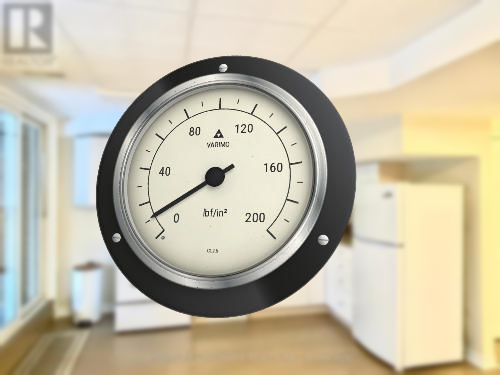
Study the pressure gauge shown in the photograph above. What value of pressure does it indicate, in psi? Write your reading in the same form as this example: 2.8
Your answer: 10
